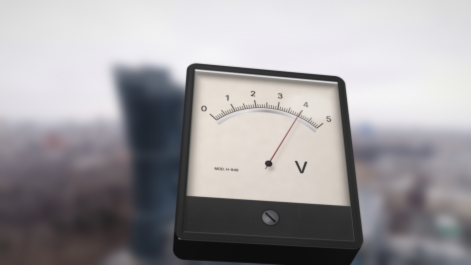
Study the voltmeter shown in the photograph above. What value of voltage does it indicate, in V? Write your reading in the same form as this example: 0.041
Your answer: 4
